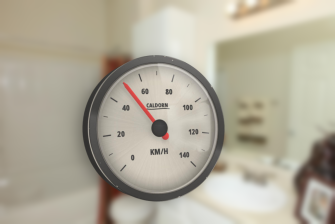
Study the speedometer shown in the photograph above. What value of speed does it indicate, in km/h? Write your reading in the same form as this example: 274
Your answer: 50
